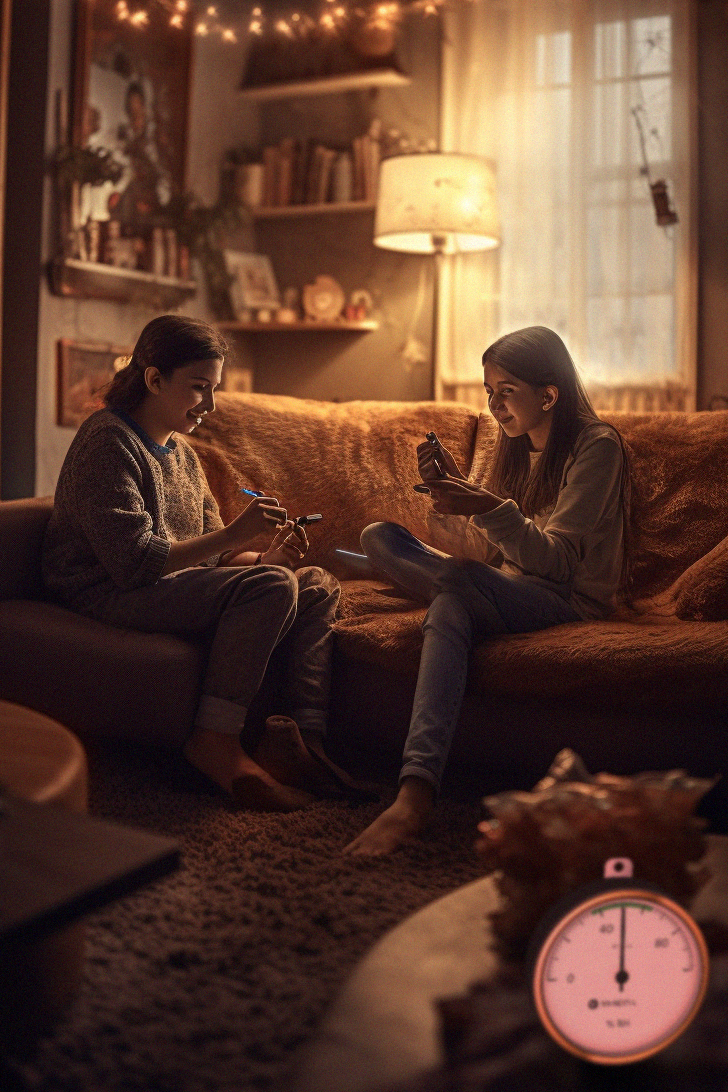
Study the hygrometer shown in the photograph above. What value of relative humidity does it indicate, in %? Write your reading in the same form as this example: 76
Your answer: 50
